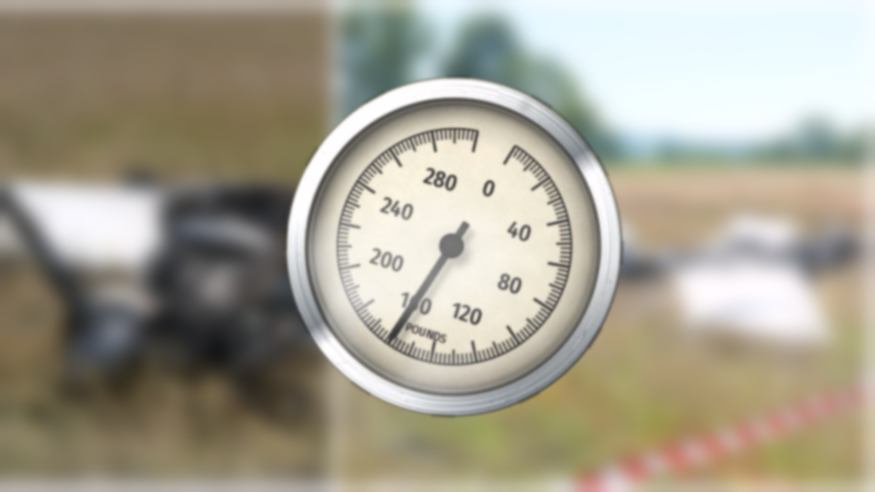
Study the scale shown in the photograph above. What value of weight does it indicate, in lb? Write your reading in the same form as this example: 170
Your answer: 160
